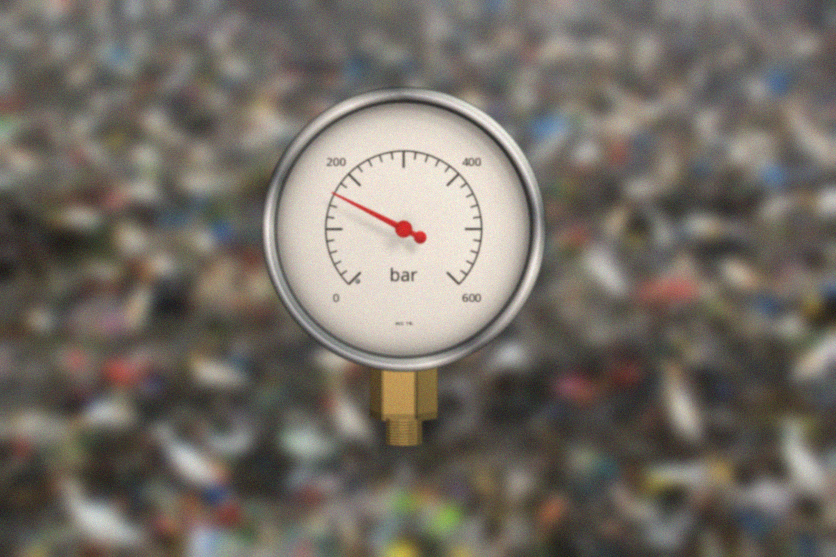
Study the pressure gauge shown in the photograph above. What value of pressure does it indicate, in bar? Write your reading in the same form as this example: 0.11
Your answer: 160
